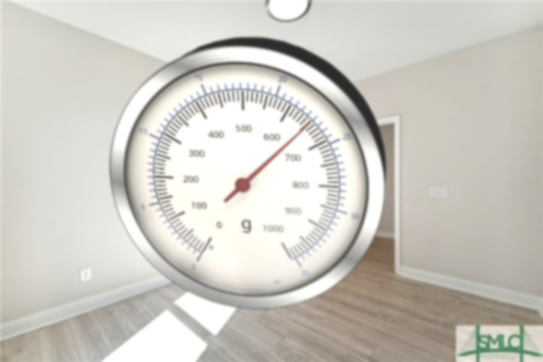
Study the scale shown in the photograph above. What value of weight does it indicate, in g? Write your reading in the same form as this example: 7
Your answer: 650
